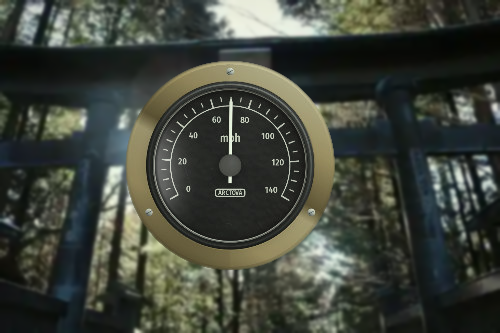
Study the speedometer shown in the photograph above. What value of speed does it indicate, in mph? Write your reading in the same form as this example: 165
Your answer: 70
